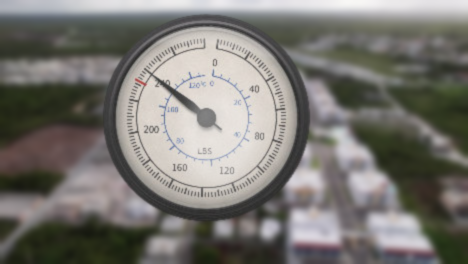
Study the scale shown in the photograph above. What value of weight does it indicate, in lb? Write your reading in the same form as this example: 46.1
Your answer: 240
